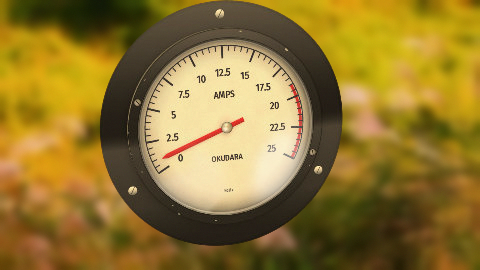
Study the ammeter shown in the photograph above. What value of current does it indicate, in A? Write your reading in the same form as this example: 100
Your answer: 1
